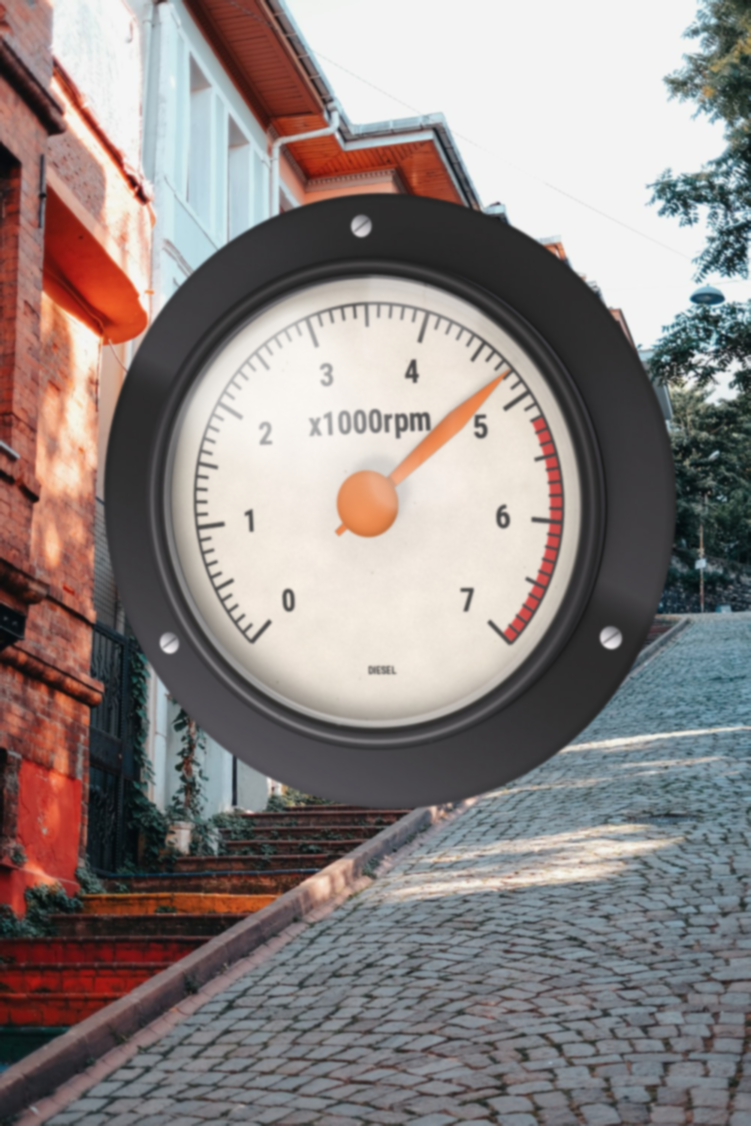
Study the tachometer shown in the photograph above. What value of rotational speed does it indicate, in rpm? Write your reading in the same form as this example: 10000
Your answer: 4800
